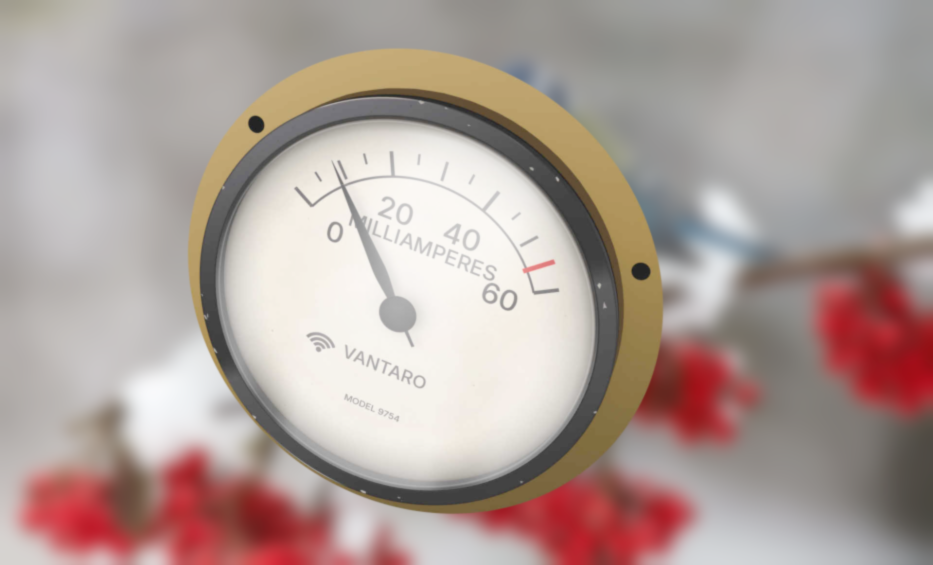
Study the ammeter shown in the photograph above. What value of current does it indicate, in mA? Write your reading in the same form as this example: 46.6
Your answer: 10
